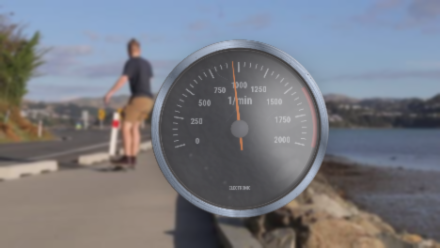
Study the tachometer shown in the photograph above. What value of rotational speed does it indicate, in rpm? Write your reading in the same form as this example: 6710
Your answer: 950
